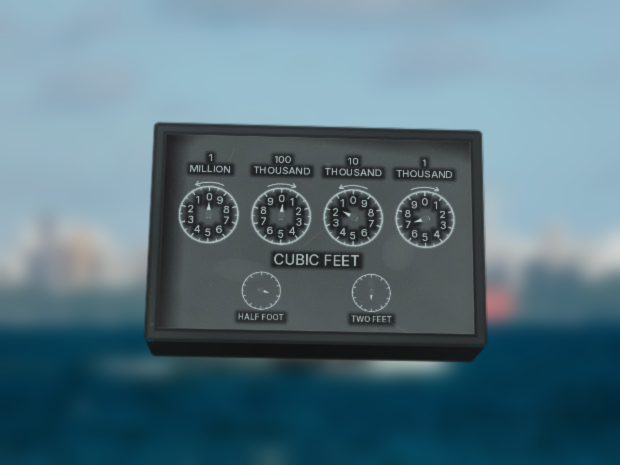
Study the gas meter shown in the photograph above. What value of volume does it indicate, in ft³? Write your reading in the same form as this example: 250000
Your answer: 1700
